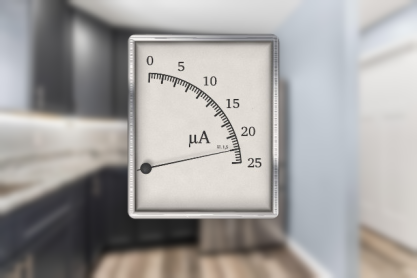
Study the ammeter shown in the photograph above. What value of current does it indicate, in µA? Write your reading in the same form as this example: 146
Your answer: 22.5
